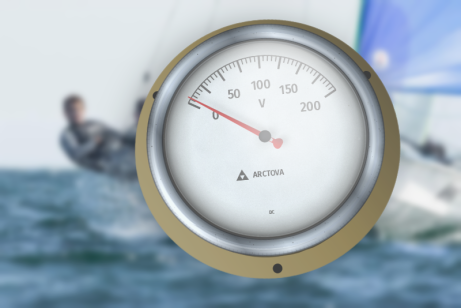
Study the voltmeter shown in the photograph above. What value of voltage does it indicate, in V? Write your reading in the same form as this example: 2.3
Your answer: 5
